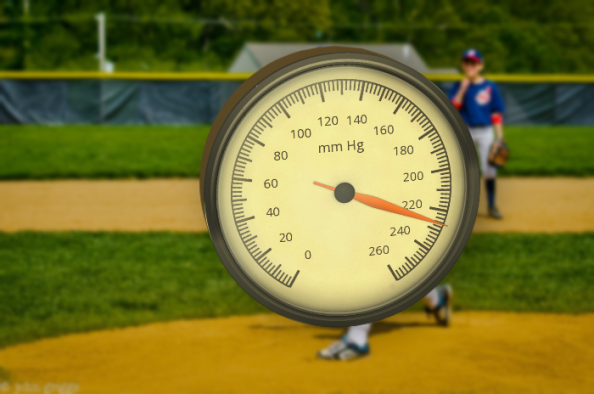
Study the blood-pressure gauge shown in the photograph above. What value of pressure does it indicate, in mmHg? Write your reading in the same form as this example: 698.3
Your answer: 226
